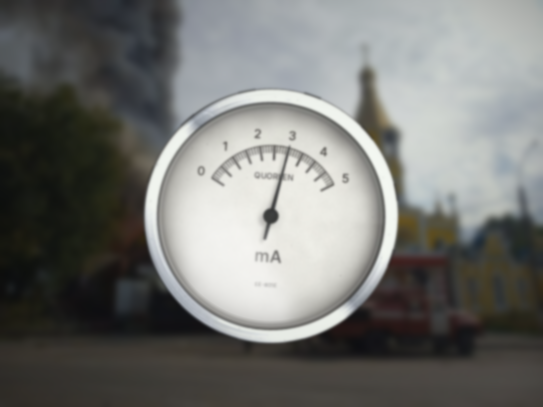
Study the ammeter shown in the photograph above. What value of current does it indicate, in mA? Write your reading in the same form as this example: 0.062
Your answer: 3
